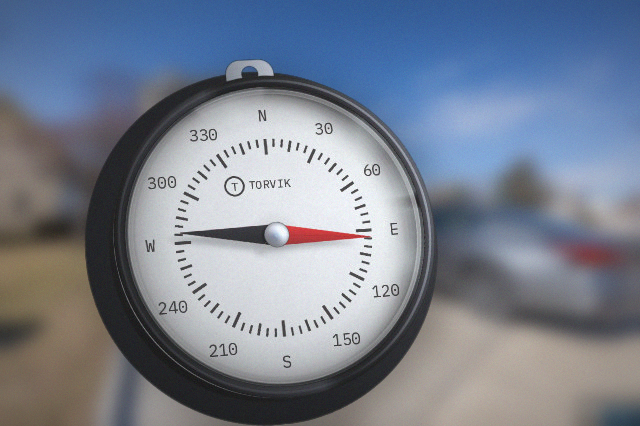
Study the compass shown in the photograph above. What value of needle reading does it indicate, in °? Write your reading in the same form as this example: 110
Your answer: 95
